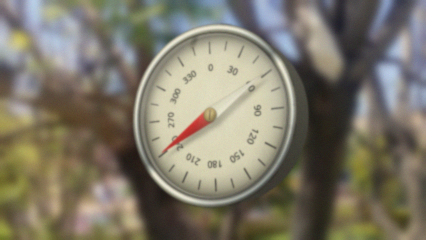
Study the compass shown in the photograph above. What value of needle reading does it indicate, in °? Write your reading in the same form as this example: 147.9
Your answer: 240
